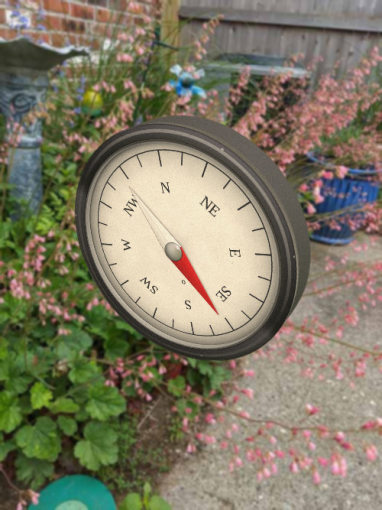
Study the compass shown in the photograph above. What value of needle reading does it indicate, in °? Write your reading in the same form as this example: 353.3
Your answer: 150
